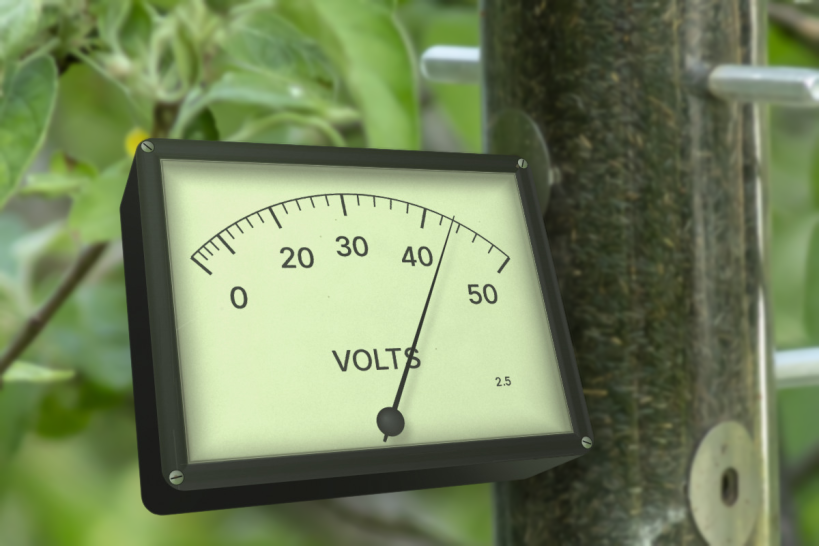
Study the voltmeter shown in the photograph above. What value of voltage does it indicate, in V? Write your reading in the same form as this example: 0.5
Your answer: 43
